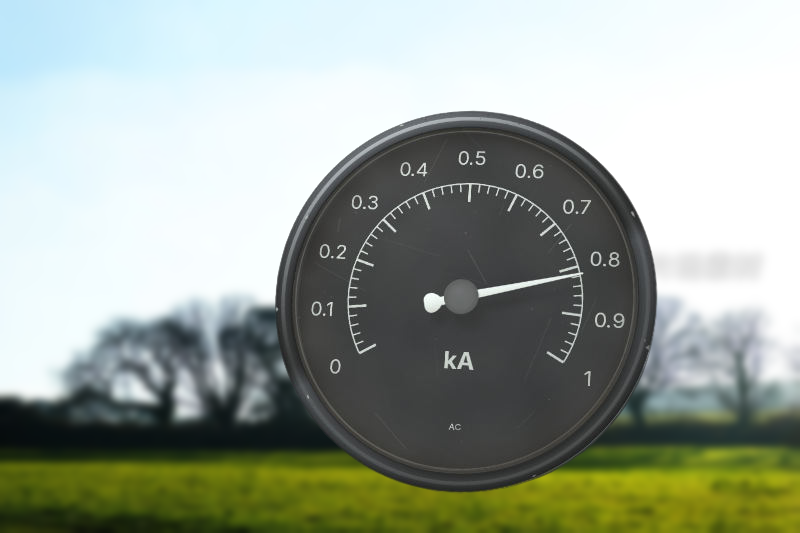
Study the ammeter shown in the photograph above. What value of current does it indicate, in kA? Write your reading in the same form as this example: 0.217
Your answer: 0.82
